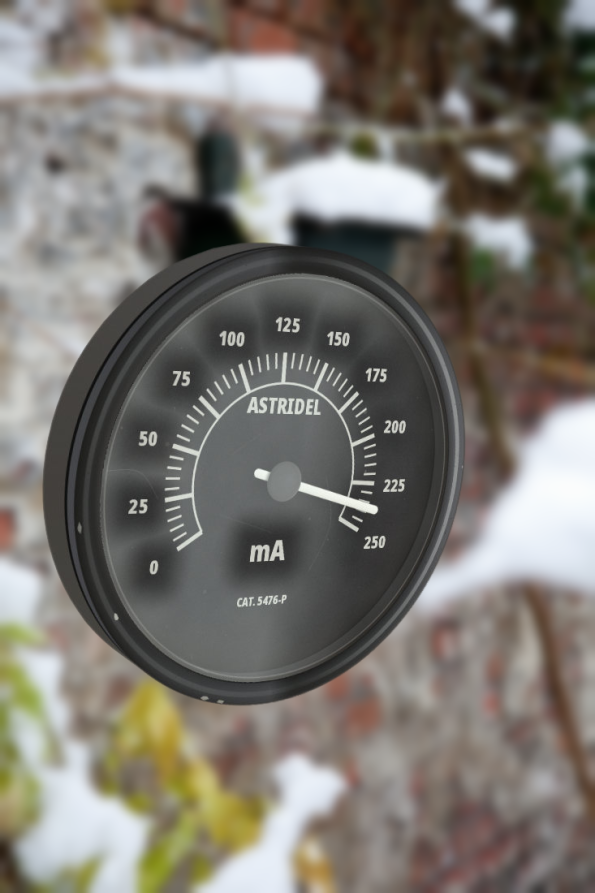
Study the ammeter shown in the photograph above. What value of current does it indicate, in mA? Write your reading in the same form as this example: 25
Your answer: 237.5
